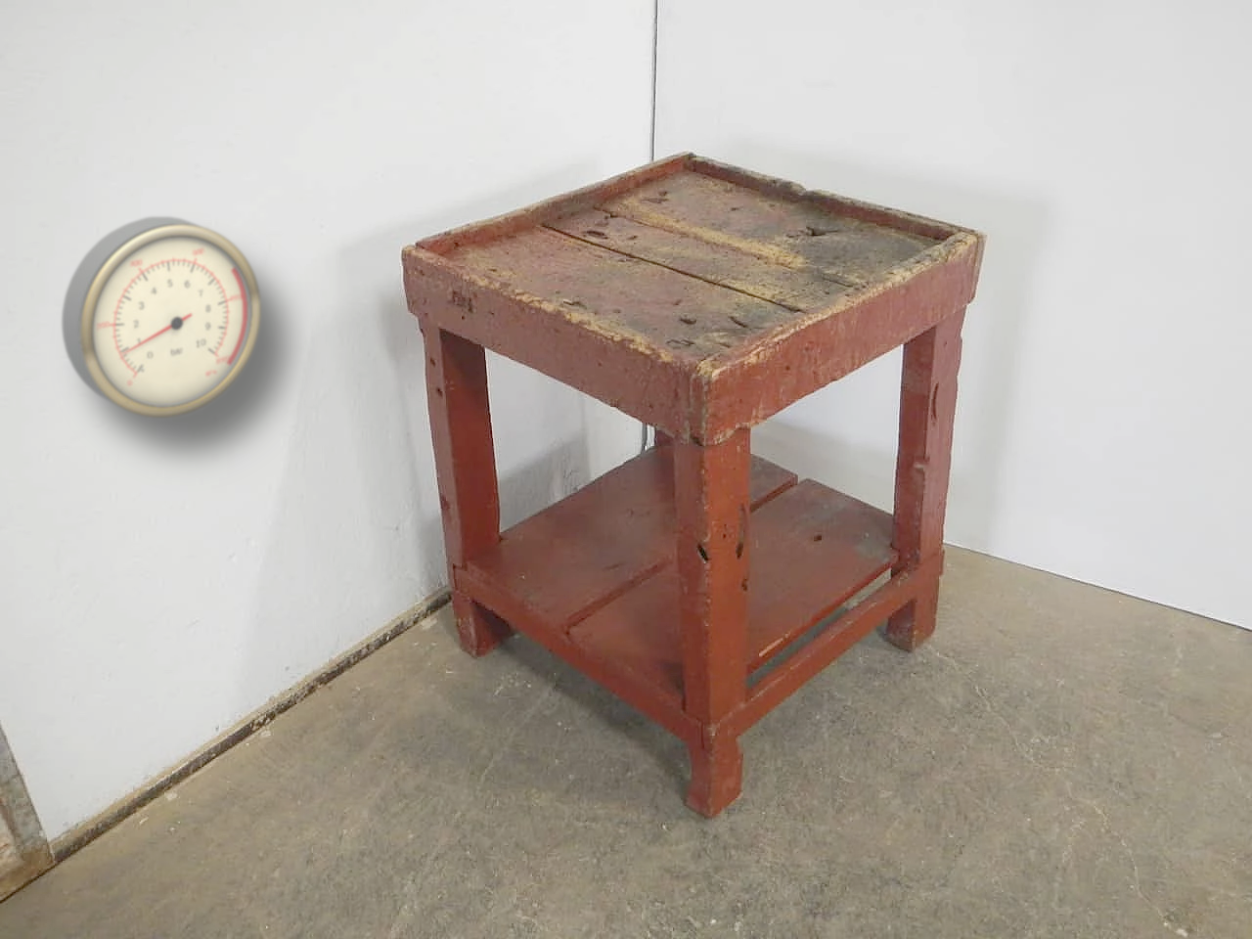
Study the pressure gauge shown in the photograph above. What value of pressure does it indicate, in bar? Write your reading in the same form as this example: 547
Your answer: 1
